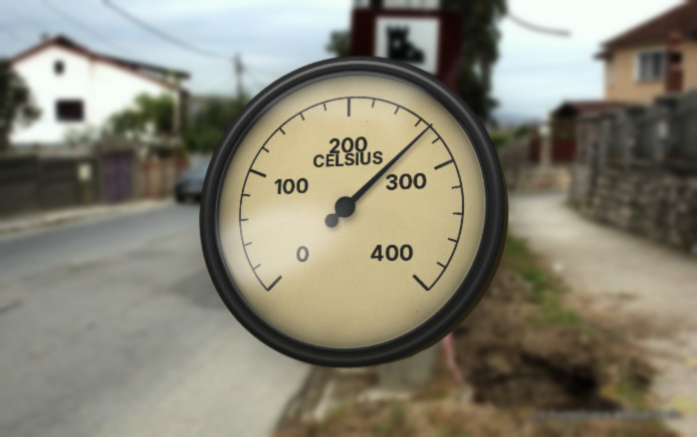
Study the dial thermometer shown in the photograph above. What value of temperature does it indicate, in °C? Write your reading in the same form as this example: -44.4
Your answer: 270
